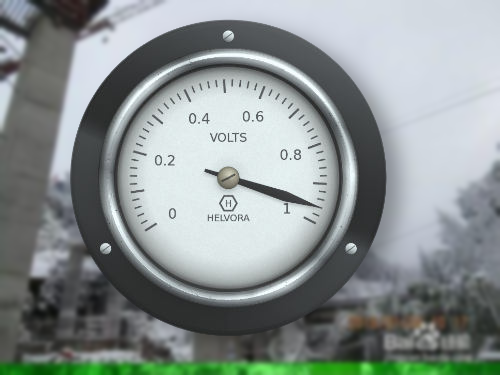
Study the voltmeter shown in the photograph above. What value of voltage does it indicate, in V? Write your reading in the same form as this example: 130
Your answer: 0.96
